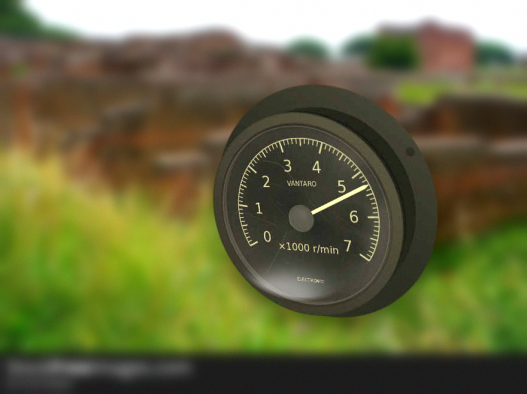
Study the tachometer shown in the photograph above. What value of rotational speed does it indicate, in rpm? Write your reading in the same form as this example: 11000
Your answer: 5300
